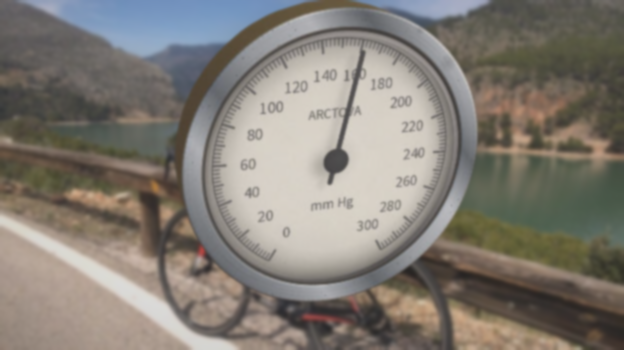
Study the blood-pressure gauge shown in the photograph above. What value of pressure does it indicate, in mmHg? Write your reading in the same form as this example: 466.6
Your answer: 160
